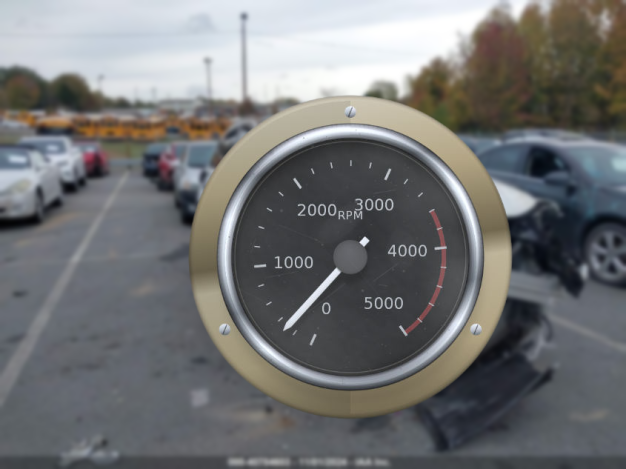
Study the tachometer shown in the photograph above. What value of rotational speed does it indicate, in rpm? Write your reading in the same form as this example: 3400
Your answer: 300
